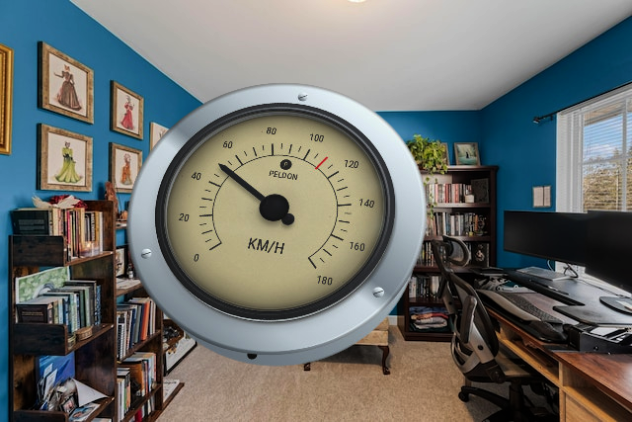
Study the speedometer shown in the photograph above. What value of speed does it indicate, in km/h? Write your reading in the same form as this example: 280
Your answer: 50
